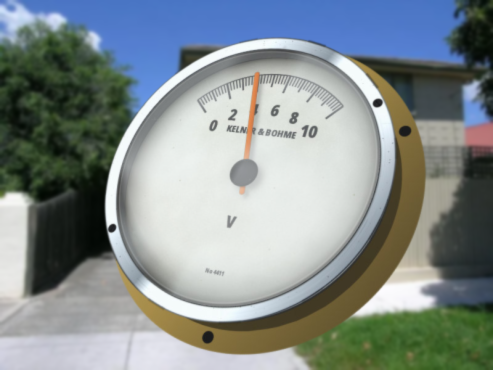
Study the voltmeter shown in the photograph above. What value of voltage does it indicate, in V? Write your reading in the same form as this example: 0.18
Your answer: 4
